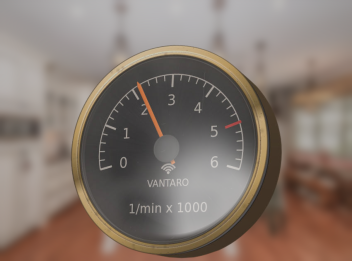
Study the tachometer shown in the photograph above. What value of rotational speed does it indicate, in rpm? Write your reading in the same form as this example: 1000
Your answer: 2200
